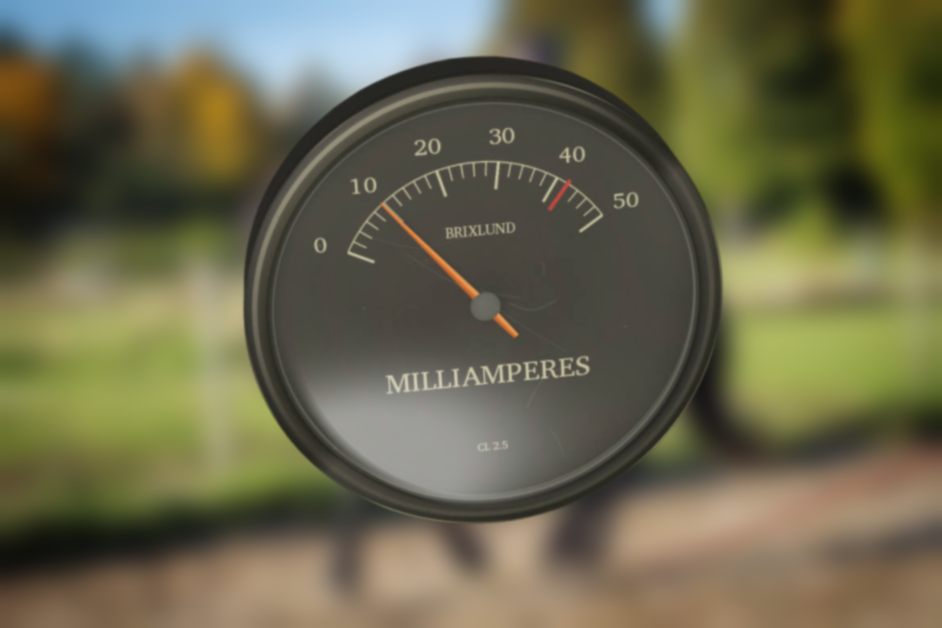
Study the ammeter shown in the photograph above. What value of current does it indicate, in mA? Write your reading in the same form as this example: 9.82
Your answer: 10
